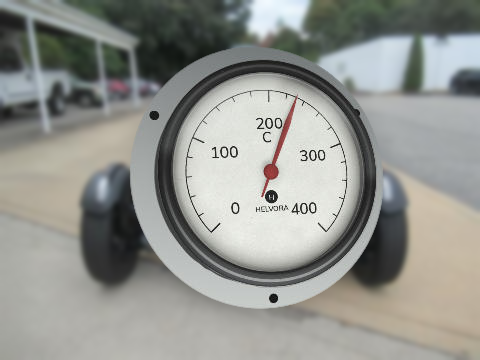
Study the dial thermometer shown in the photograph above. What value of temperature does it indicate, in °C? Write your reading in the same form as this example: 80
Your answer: 230
